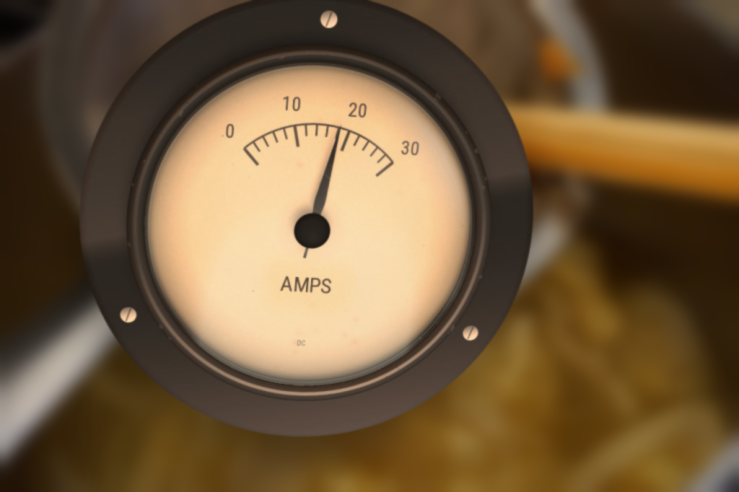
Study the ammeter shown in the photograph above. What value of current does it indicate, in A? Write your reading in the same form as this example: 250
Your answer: 18
